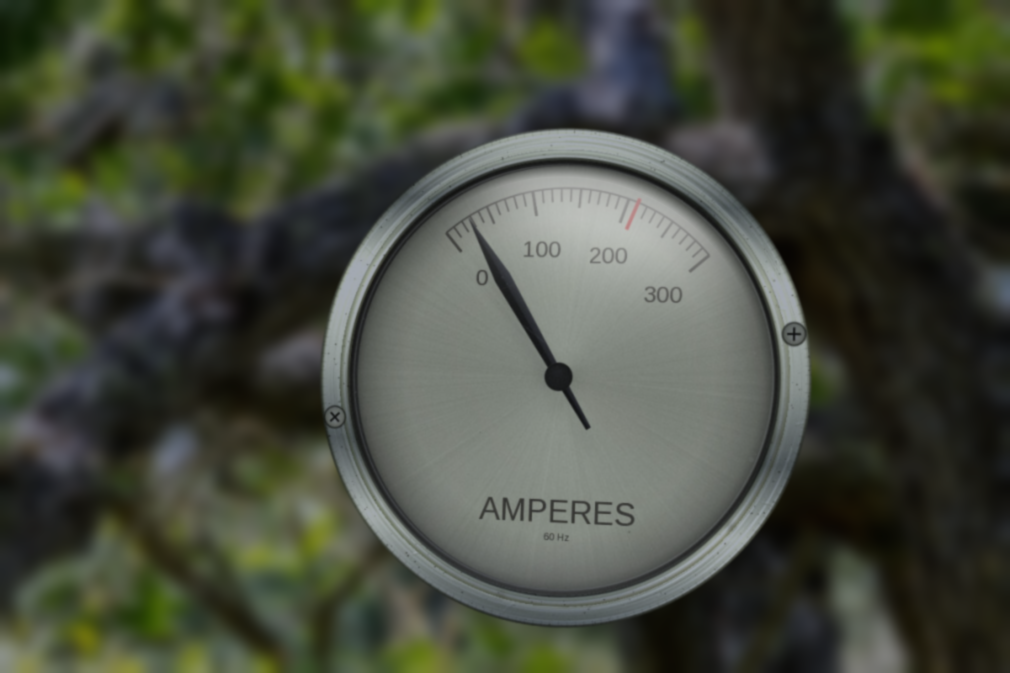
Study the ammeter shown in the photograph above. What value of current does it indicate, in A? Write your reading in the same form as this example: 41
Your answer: 30
